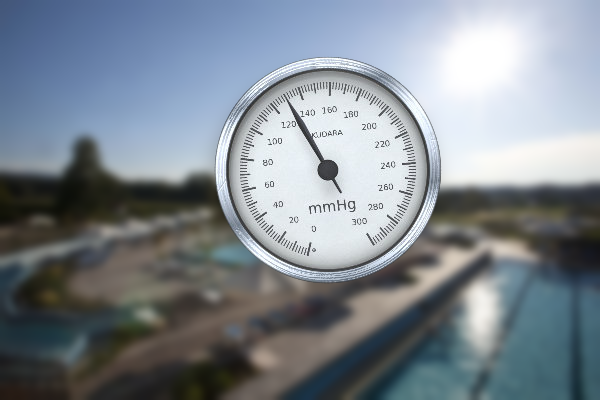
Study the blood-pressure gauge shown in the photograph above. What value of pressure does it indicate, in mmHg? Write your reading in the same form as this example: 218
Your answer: 130
